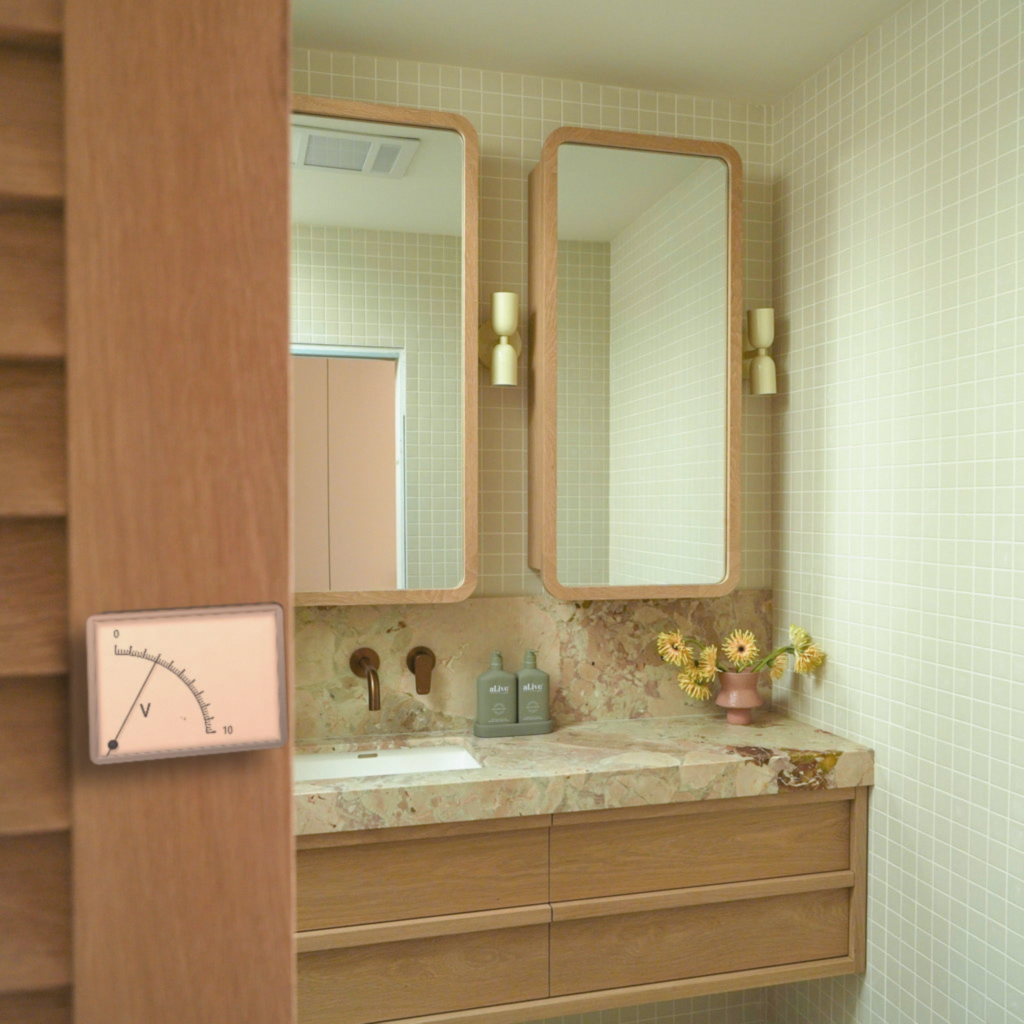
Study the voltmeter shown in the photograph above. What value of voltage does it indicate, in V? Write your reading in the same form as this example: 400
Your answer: 3
